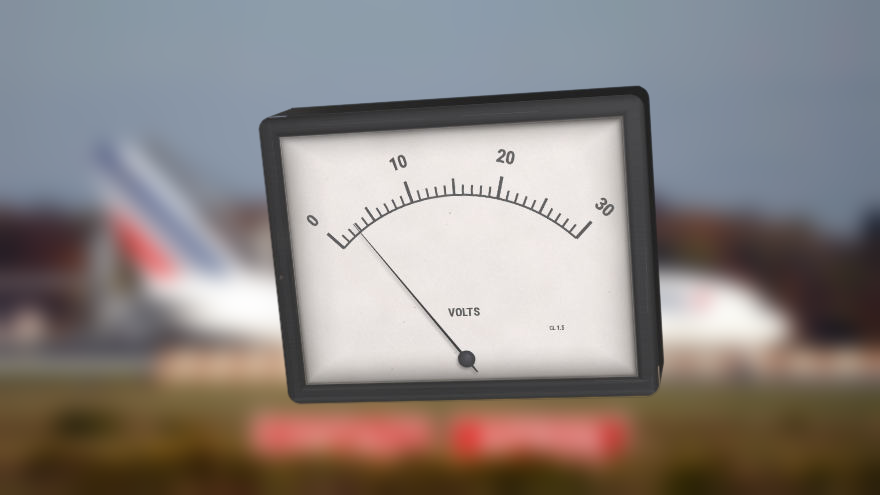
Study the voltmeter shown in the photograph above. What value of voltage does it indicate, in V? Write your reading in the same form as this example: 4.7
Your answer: 3
